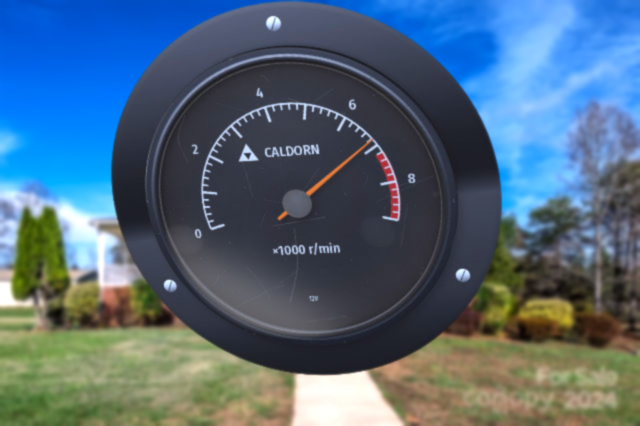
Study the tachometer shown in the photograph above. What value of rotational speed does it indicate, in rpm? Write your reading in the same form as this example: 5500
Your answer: 6800
